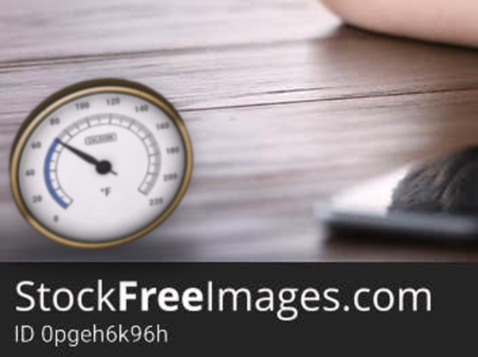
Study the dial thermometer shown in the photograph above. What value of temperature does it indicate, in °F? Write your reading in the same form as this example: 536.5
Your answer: 70
